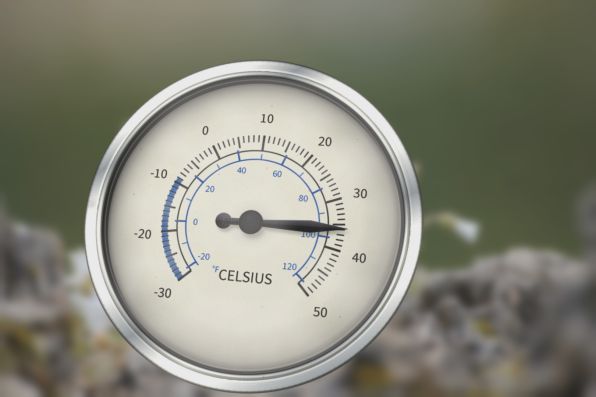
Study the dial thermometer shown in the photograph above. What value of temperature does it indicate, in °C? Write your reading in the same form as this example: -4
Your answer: 36
